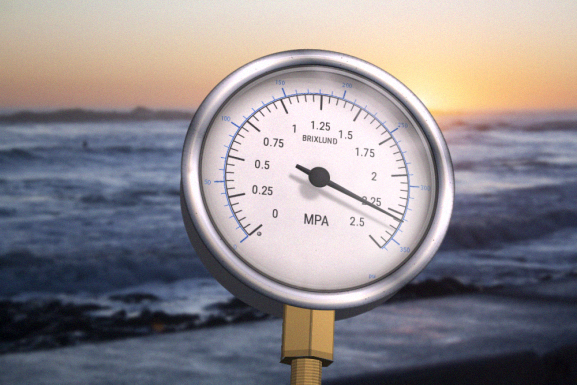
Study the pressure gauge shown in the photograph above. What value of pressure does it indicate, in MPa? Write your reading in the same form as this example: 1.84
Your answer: 2.3
